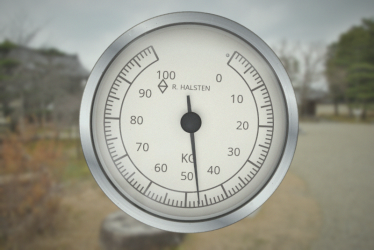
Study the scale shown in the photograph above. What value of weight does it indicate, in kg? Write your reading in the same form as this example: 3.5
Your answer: 47
